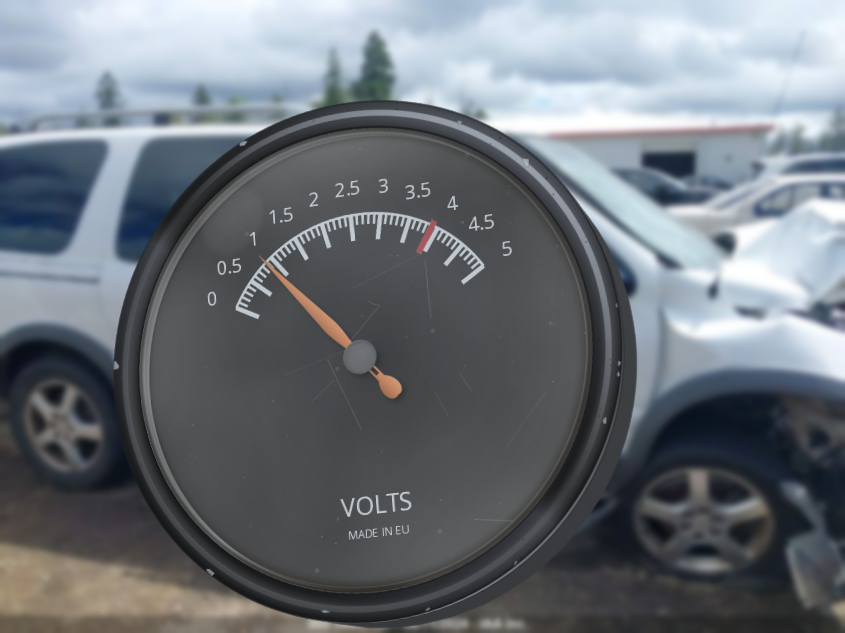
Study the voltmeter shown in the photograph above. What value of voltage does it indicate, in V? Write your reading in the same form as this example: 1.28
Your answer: 0.9
